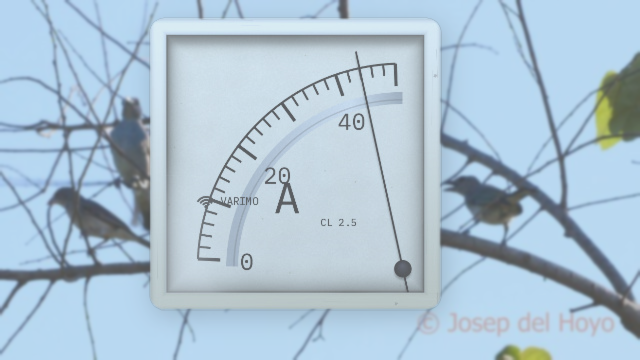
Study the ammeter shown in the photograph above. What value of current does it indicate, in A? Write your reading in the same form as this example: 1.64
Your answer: 44
